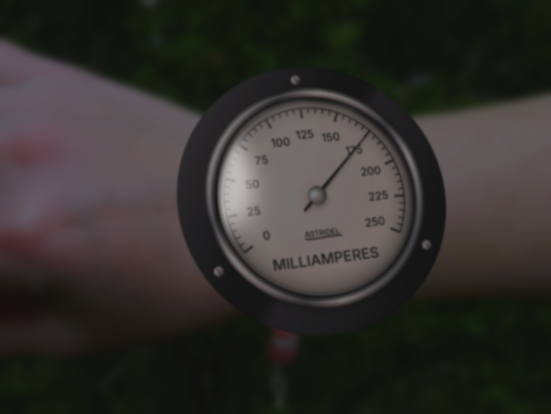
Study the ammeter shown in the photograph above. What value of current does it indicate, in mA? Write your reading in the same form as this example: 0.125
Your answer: 175
